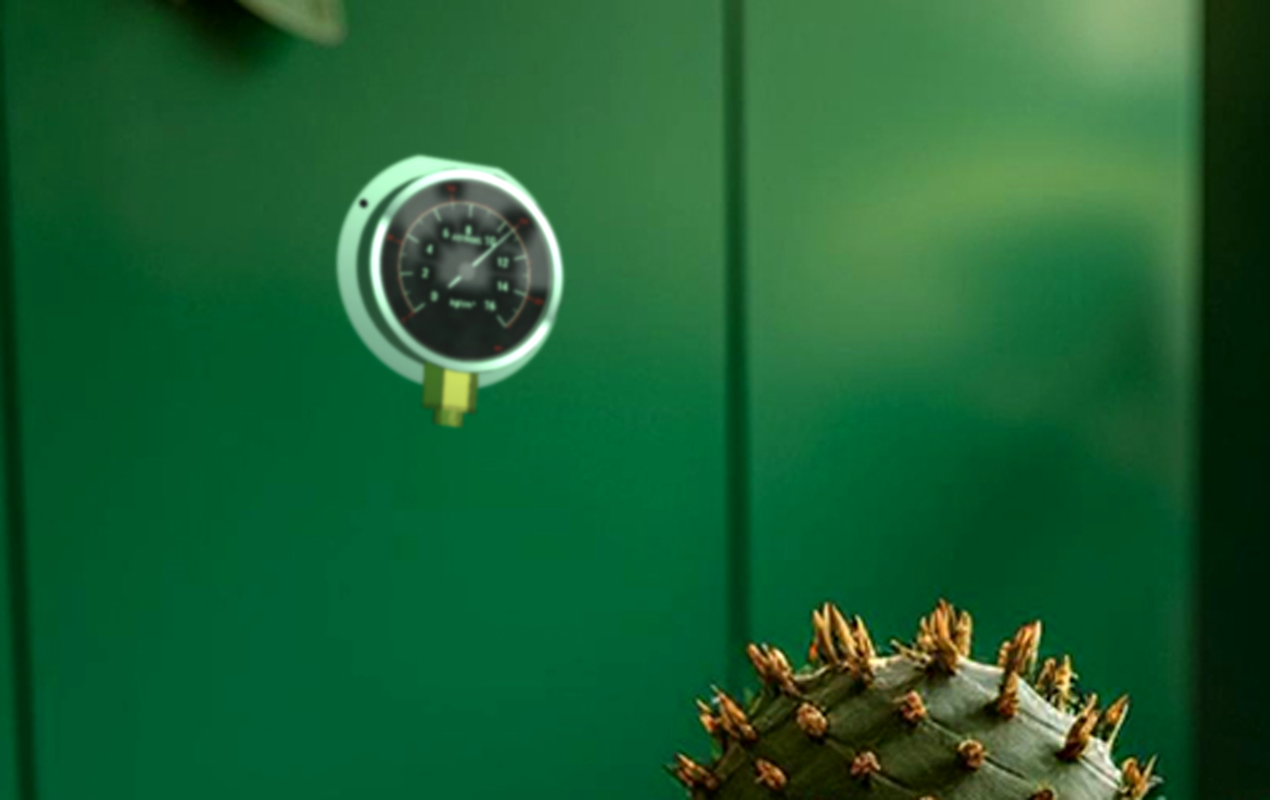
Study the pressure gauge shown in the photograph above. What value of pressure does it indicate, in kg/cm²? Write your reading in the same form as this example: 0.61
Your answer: 10.5
